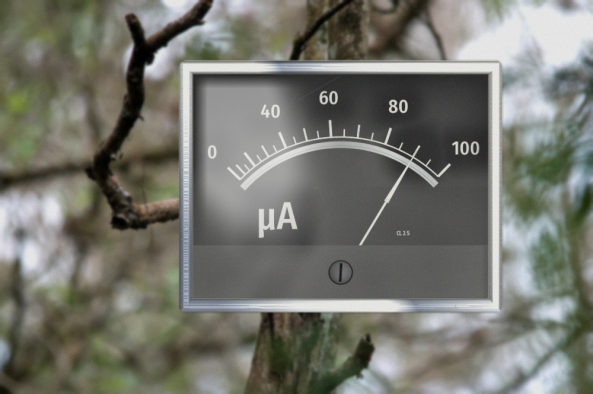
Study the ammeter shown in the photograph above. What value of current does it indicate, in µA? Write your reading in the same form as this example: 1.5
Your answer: 90
